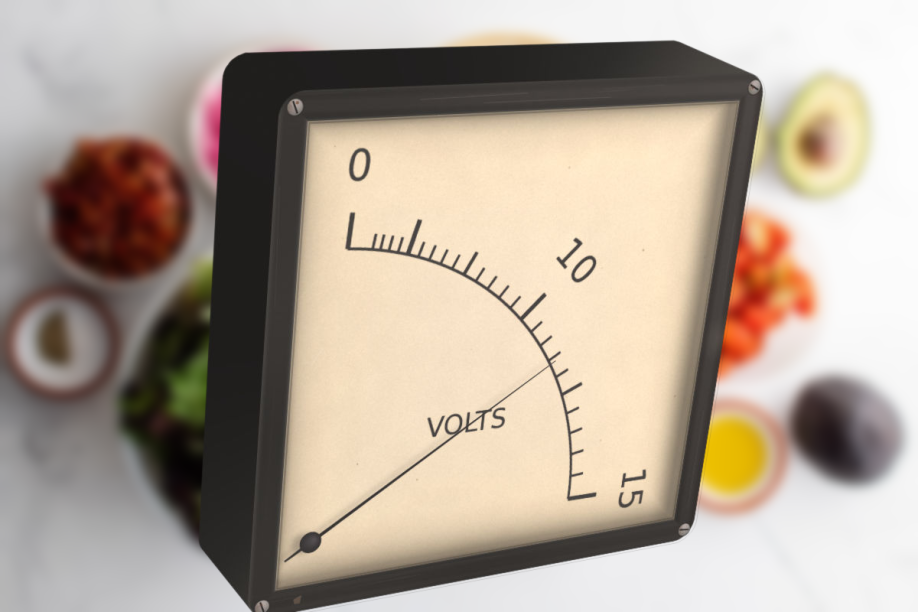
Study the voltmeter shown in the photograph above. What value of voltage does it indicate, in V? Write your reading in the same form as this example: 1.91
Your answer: 11.5
